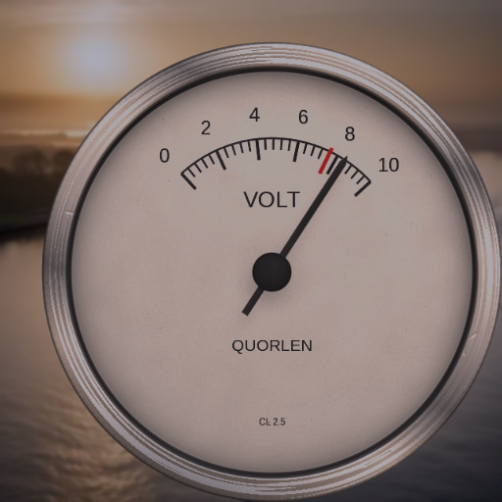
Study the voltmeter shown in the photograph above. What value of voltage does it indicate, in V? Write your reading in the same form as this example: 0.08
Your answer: 8.4
